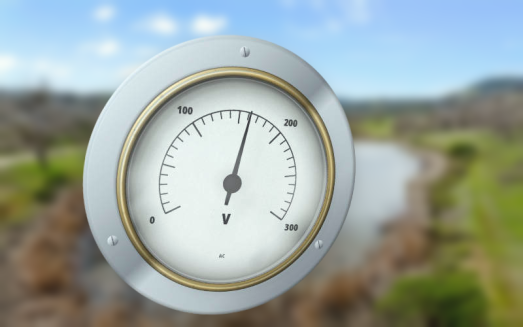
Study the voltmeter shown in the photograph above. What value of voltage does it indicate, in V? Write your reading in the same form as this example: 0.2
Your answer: 160
